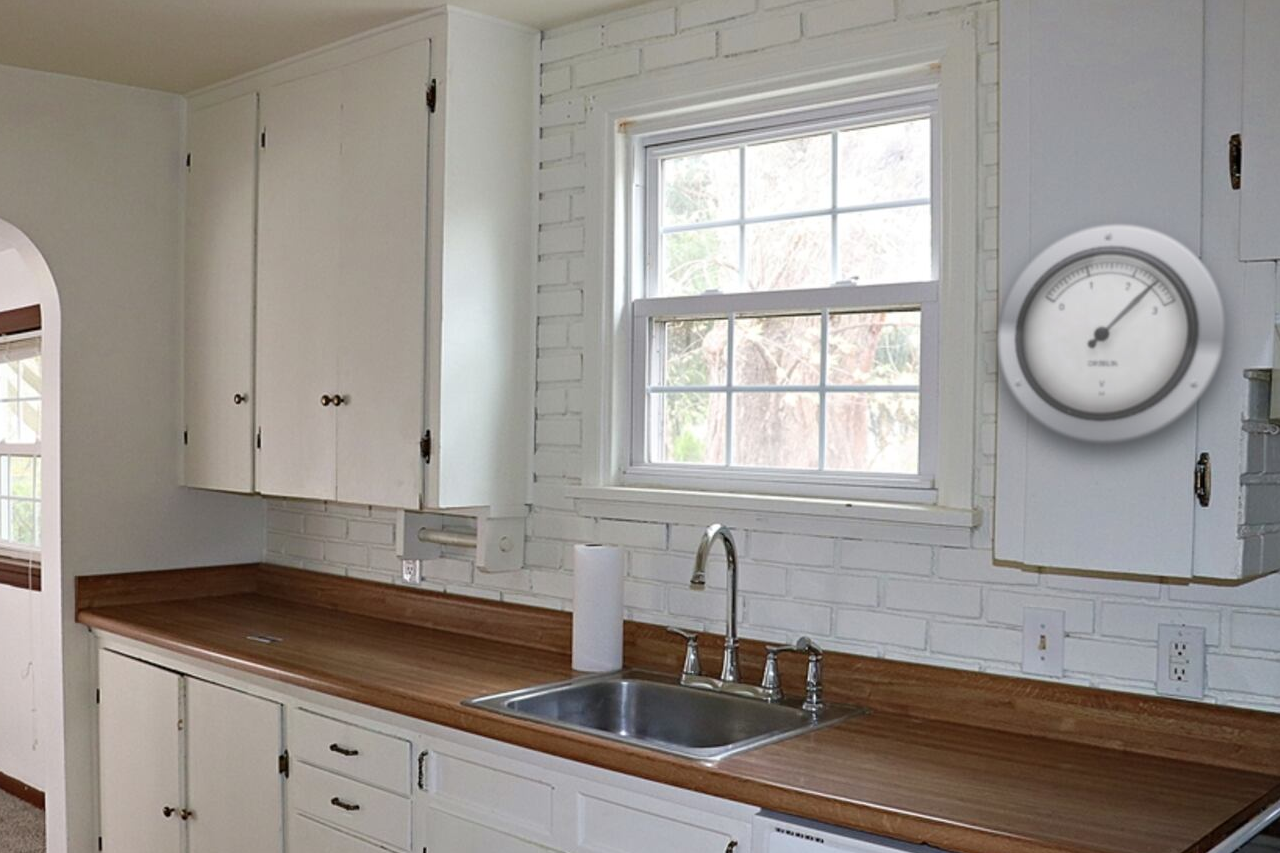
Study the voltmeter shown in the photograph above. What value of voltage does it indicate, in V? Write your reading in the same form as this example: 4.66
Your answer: 2.5
